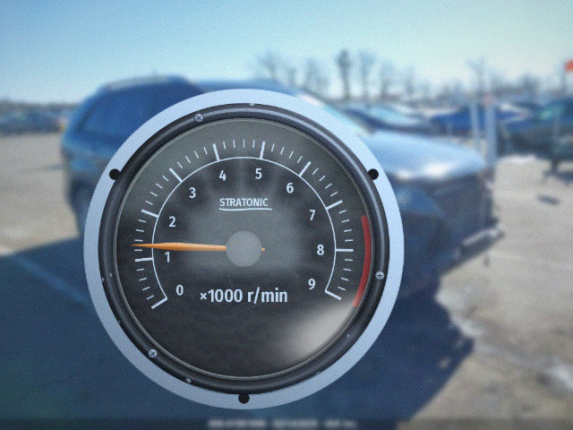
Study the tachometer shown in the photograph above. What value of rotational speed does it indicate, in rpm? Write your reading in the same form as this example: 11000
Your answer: 1300
